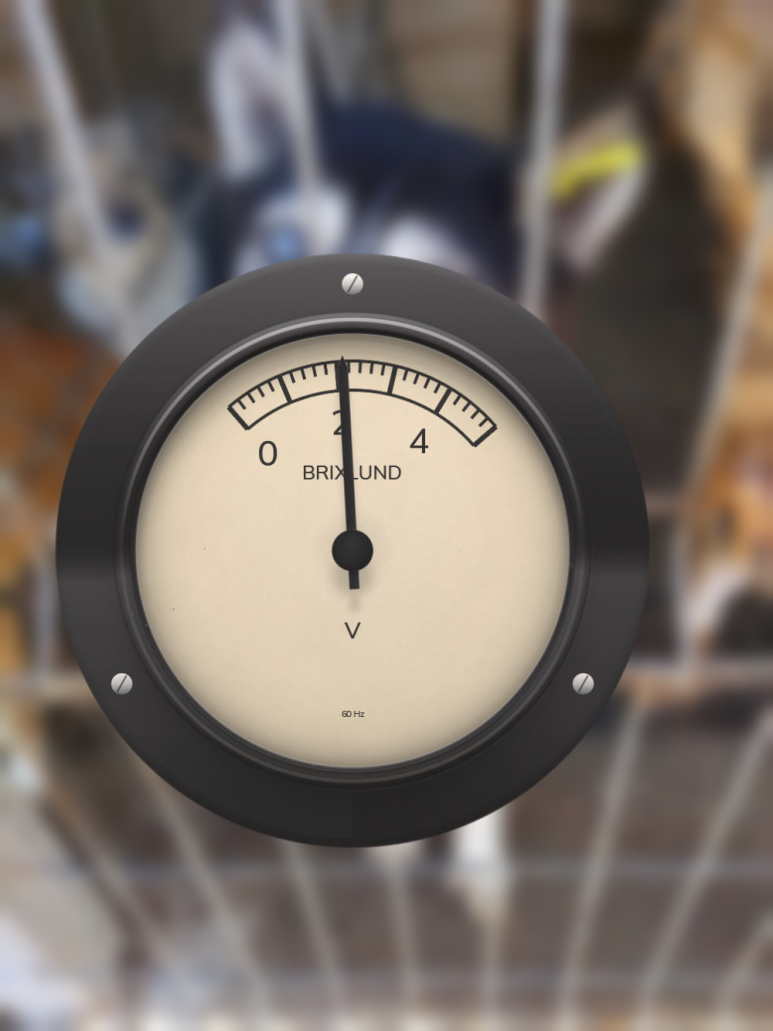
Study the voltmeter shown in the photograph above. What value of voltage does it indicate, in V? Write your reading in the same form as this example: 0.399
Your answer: 2.1
